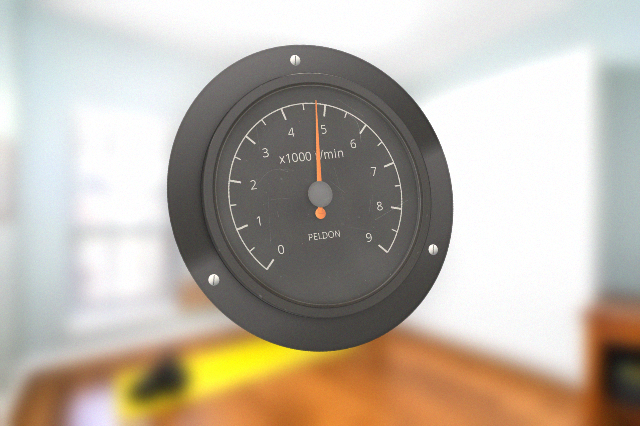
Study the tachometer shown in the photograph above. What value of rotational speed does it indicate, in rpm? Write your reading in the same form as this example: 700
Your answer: 4750
